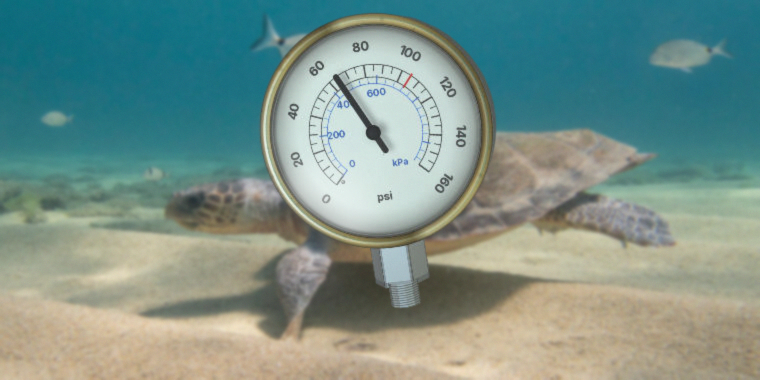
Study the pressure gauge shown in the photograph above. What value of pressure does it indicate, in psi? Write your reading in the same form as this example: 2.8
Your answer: 65
